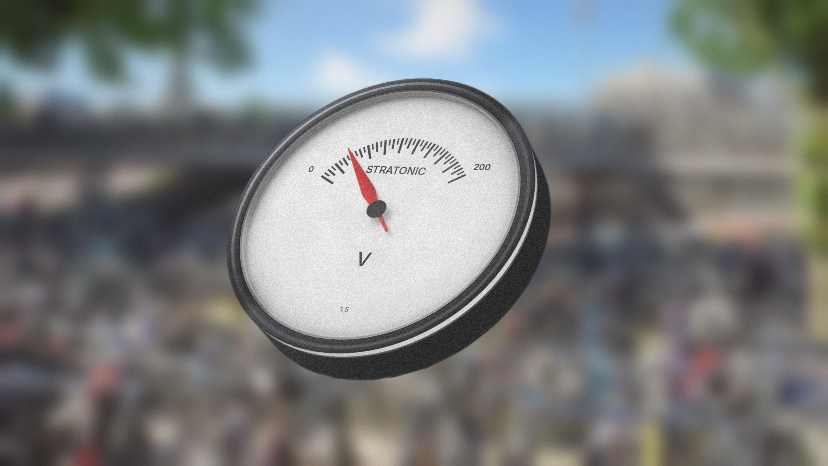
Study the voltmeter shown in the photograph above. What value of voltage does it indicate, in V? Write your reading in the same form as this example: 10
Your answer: 40
